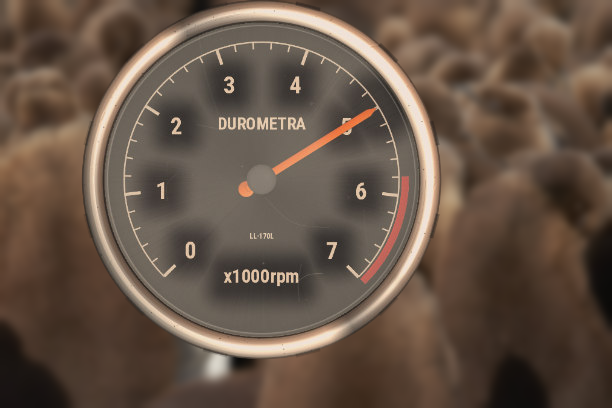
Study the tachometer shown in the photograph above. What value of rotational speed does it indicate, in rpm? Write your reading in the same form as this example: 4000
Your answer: 5000
